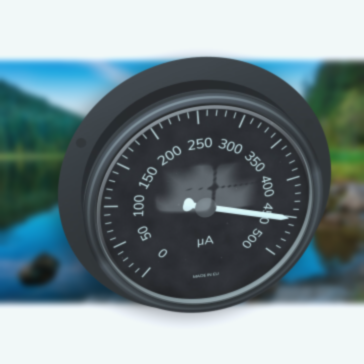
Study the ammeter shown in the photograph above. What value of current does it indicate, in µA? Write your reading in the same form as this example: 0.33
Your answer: 450
